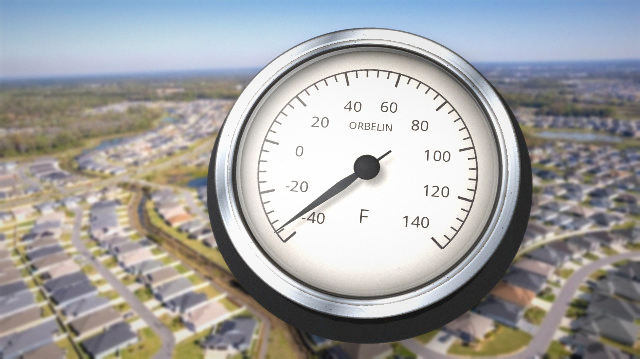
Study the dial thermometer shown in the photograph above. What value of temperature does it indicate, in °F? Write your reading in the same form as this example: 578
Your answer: -36
